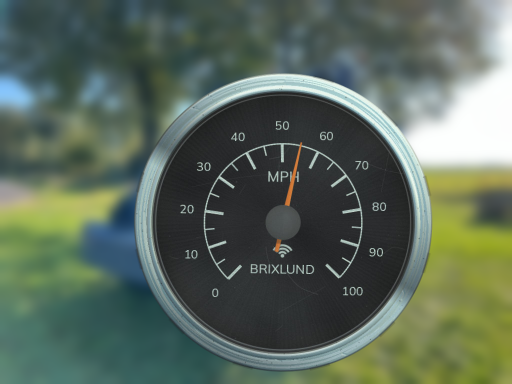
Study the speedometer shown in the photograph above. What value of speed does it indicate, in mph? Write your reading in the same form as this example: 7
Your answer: 55
